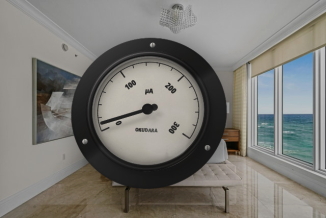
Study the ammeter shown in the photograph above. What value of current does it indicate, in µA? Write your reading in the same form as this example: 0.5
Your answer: 10
